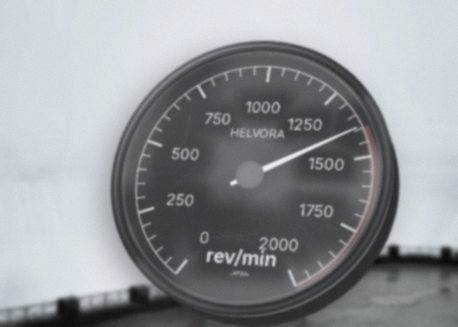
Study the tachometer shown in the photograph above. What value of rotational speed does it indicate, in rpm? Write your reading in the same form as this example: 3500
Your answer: 1400
